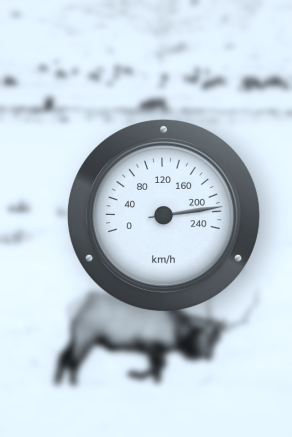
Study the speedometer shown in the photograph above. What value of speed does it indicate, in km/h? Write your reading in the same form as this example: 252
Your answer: 215
